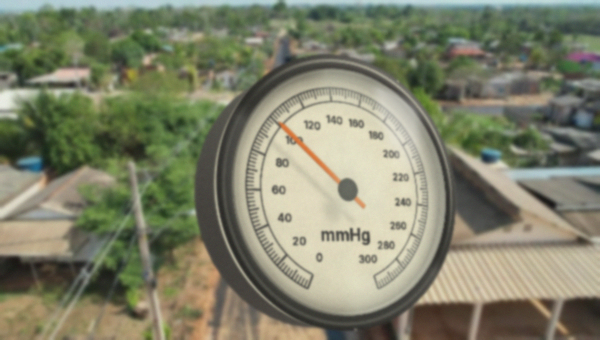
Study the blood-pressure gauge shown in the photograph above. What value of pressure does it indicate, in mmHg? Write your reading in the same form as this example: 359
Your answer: 100
